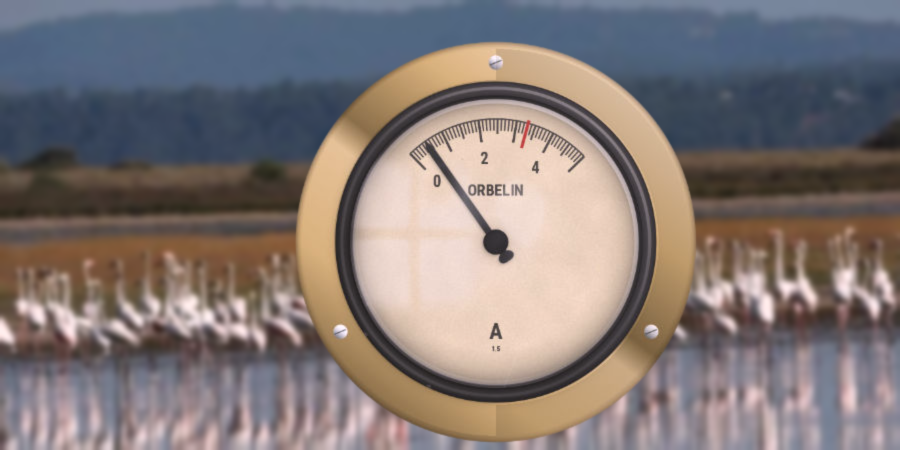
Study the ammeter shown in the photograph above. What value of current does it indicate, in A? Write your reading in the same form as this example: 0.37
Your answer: 0.5
